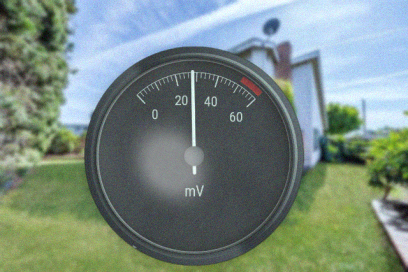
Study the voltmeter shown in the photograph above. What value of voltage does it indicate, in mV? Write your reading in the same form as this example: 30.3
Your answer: 28
